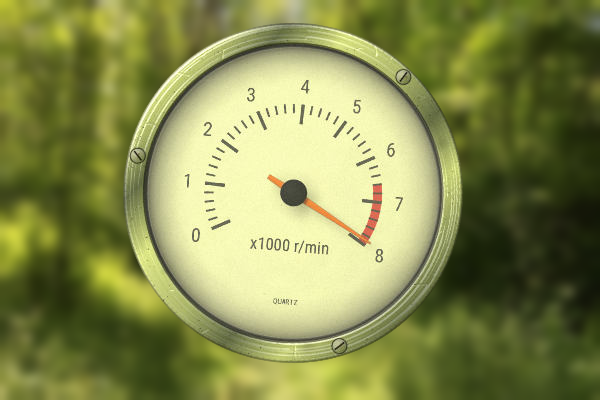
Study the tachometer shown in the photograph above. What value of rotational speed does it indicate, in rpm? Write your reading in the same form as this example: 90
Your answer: 7900
